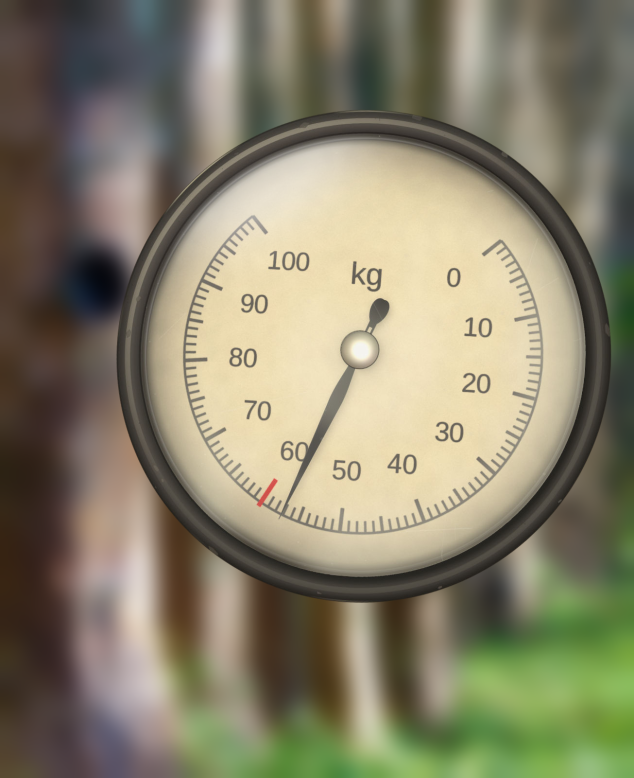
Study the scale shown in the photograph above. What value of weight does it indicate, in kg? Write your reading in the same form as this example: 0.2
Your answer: 57
